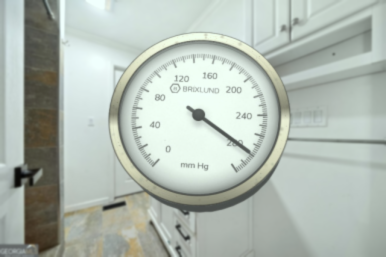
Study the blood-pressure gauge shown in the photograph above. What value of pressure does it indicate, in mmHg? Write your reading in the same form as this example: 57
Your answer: 280
